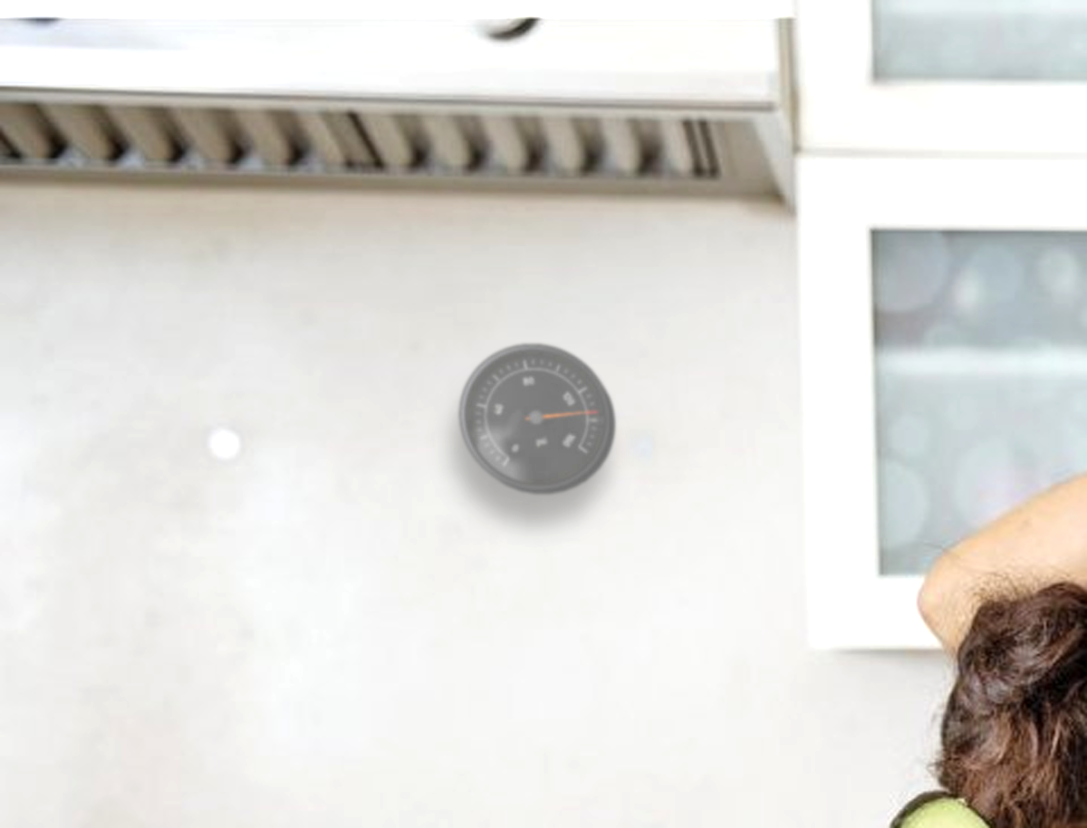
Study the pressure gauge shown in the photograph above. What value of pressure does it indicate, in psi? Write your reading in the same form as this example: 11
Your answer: 135
